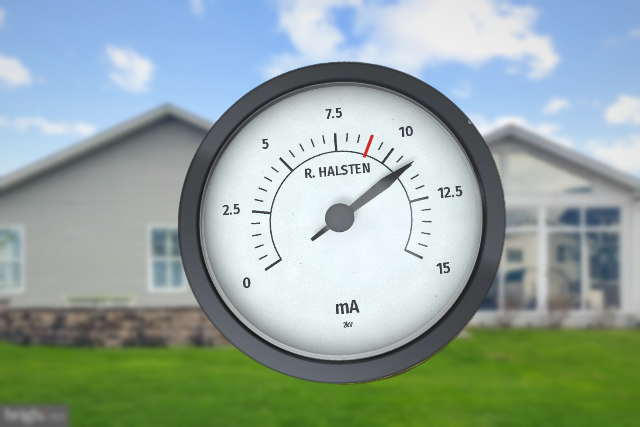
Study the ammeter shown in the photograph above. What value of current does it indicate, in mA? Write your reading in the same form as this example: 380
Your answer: 11
